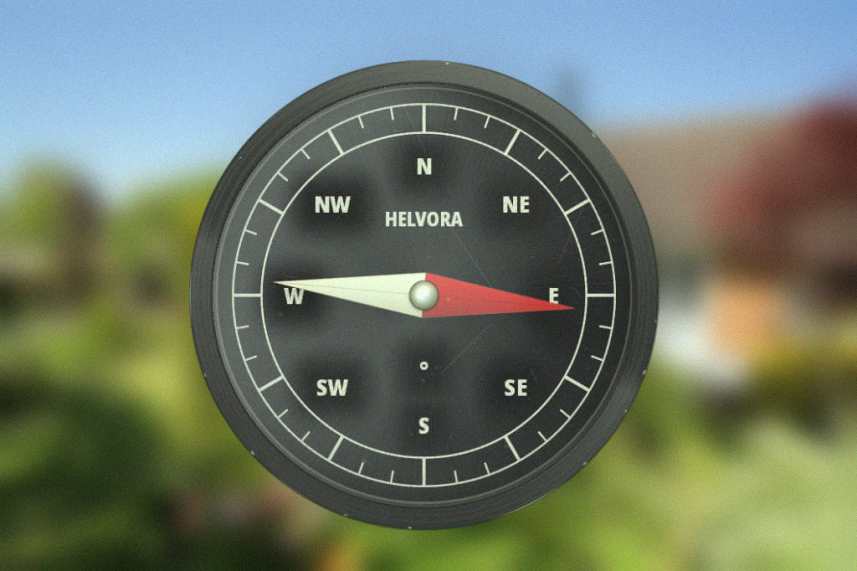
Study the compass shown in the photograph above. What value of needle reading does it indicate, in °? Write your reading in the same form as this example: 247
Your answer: 95
